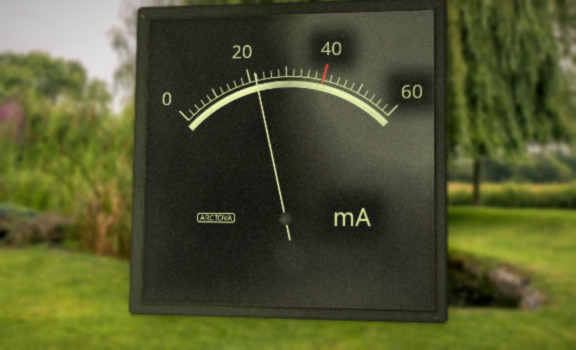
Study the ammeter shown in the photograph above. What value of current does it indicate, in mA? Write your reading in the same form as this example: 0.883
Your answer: 22
